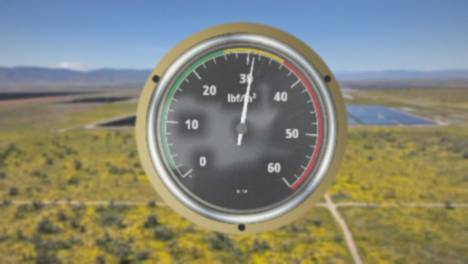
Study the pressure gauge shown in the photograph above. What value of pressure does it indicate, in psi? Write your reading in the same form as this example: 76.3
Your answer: 31
